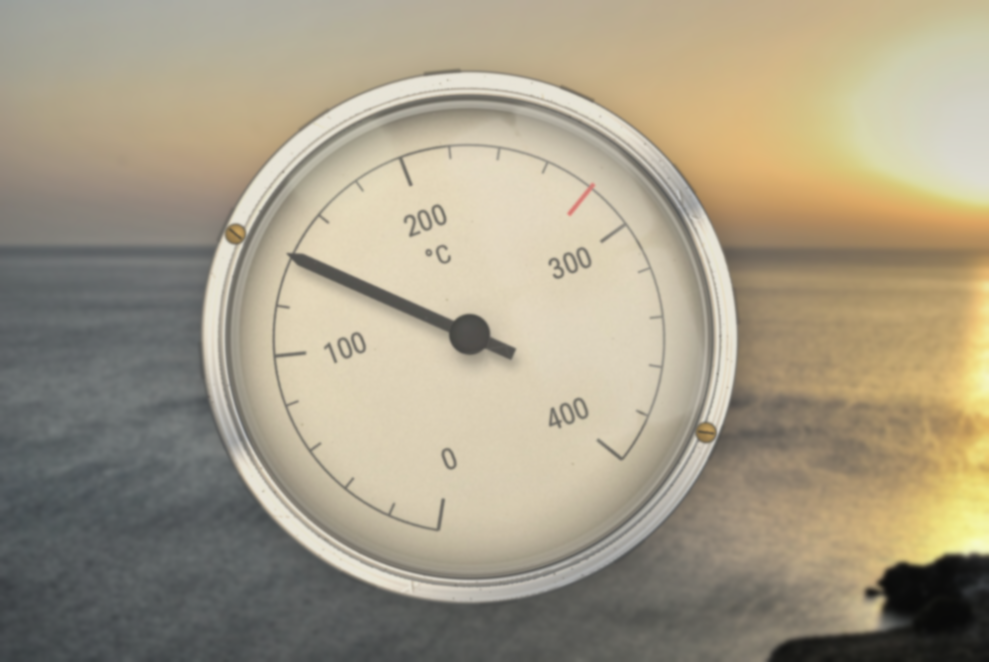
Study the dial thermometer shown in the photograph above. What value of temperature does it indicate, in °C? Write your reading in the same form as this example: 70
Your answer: 140
